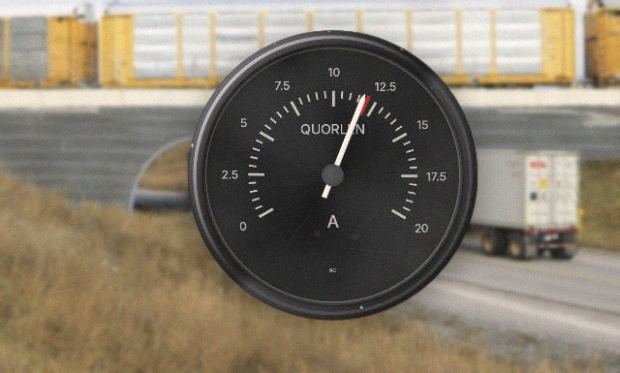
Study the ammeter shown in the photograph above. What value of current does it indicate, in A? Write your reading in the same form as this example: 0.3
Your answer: 11.75
